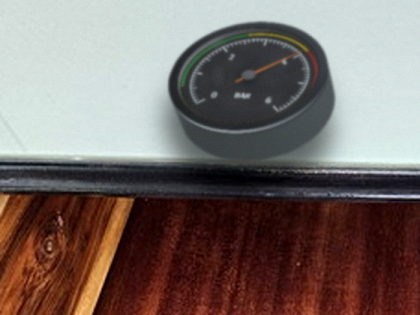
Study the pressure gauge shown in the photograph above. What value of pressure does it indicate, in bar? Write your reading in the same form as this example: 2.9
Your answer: 4
